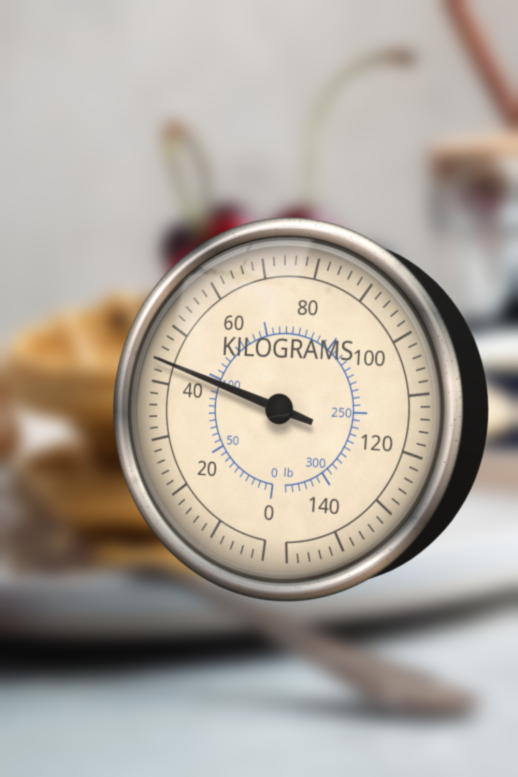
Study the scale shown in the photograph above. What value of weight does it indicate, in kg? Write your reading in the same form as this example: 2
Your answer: 44
